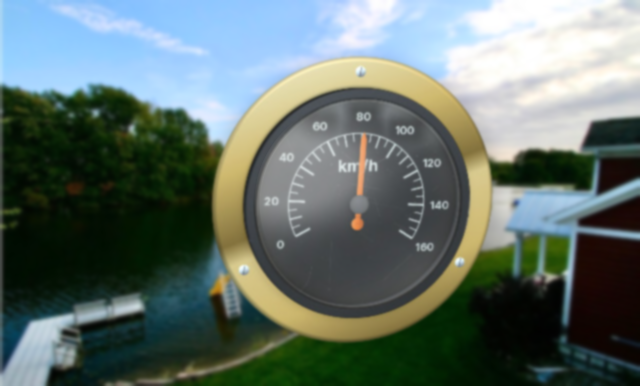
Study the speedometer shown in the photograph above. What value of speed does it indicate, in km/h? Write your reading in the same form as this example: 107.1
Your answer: 80
